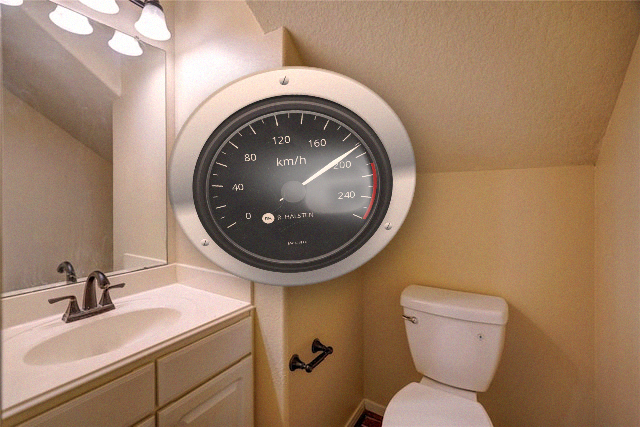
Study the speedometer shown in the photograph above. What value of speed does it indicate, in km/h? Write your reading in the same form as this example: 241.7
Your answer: 190
